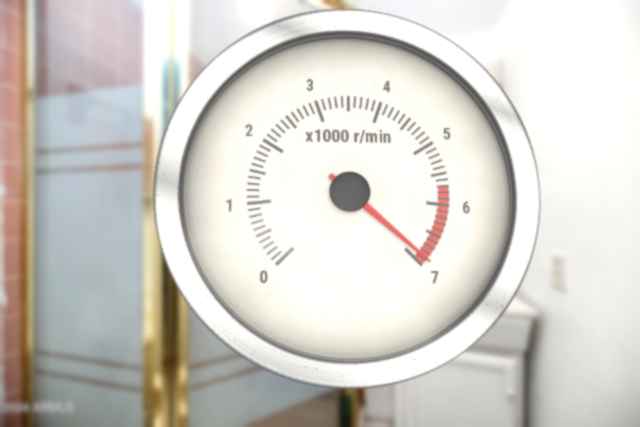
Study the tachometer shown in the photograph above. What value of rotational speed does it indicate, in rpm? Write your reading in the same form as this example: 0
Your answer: 6900
